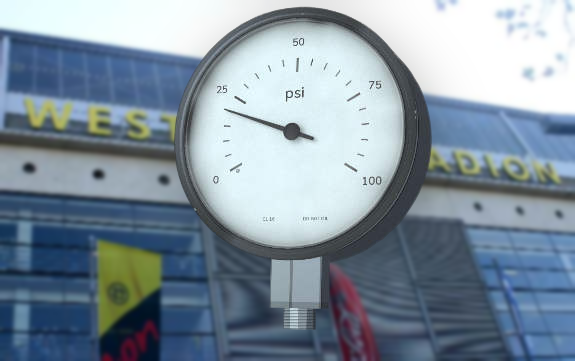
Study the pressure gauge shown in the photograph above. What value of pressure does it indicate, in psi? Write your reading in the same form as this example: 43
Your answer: 20
